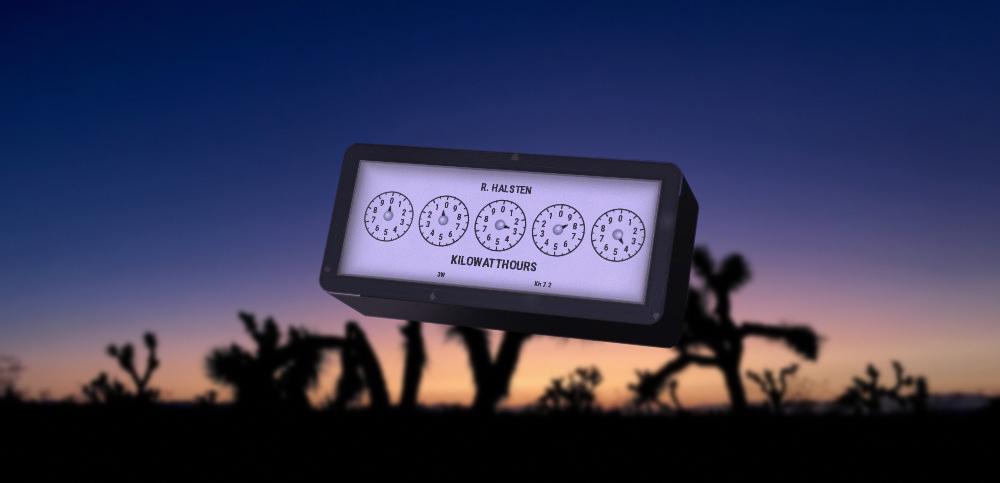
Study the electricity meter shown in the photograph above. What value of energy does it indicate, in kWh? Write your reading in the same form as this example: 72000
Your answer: 284
